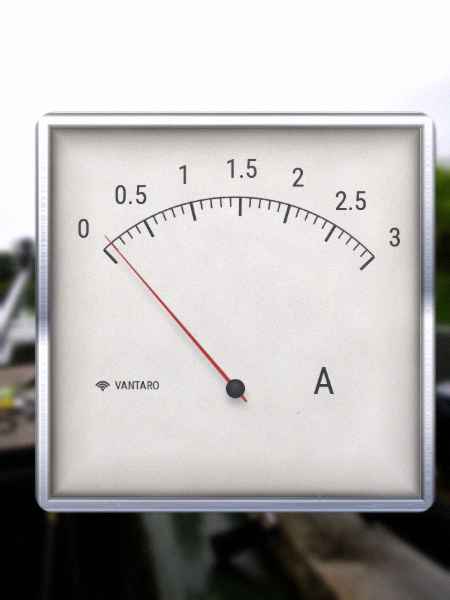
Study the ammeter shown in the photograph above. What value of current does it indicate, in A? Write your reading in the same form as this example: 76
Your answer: 0.1
